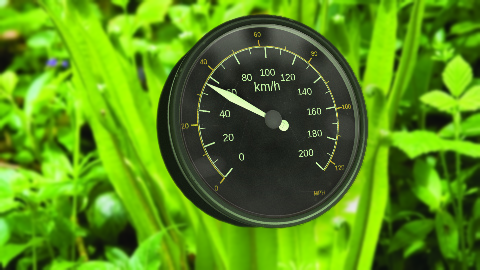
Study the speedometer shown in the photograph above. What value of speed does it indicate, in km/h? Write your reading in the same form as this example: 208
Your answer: 55
